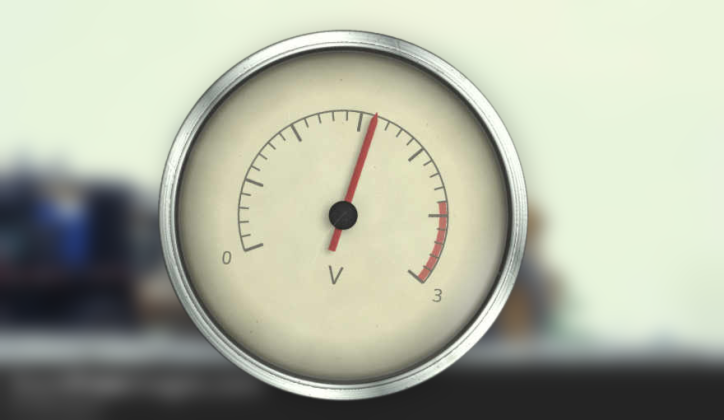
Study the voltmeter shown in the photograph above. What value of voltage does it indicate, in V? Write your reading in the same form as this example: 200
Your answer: 1.6
